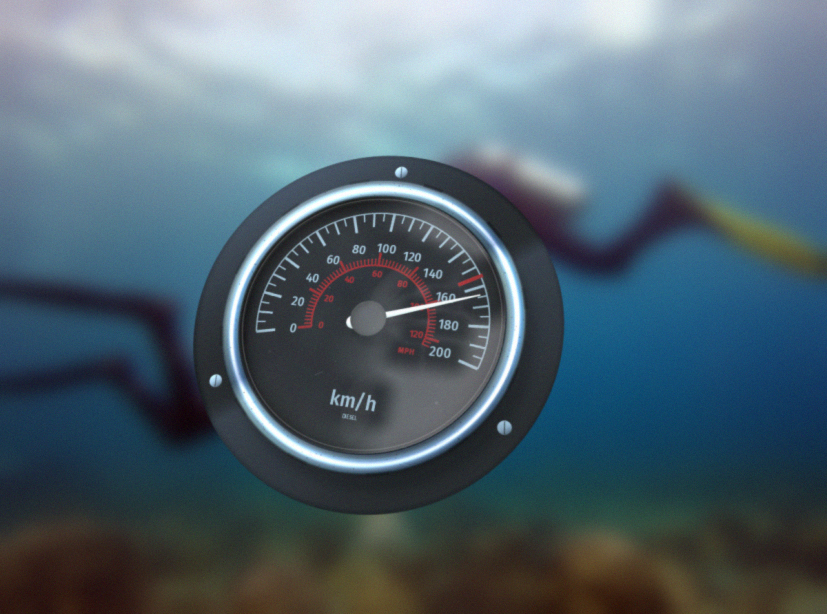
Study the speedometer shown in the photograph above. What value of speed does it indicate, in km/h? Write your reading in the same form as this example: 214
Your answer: 165
